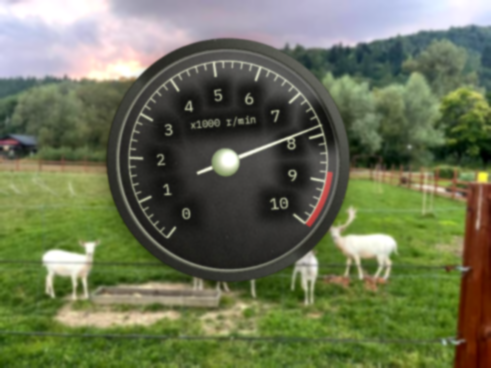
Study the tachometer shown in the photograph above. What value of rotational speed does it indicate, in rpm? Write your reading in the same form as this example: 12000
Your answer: 7800
